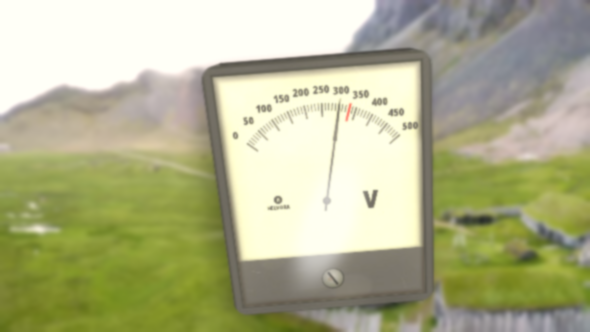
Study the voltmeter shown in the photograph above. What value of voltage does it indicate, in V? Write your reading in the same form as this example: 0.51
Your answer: 300
